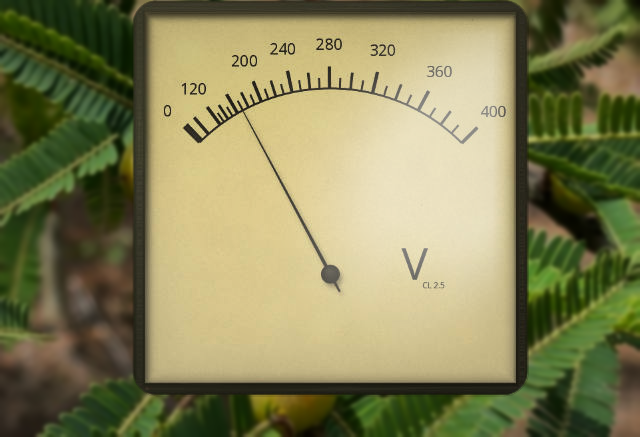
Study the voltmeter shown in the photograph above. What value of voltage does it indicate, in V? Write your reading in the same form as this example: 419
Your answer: 170
